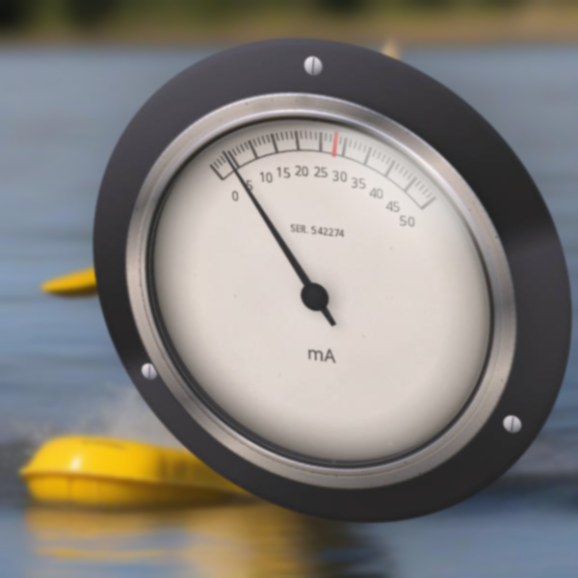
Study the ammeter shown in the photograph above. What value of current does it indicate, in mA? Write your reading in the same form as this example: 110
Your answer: 5
